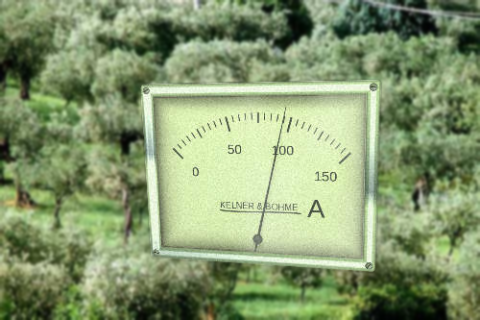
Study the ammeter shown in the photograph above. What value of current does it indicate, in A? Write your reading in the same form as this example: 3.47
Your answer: 95
